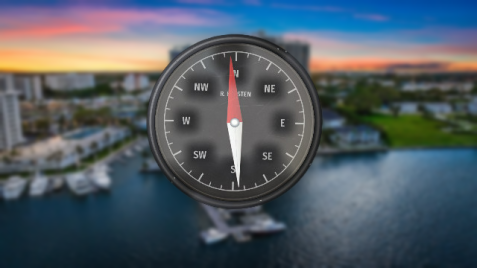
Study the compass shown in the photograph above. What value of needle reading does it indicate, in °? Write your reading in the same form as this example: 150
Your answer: 355
